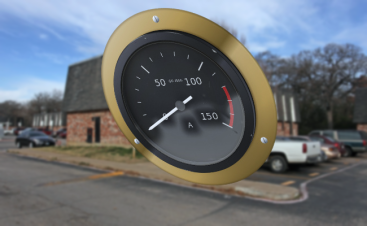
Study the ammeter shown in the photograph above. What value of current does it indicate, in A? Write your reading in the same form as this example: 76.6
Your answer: 0
